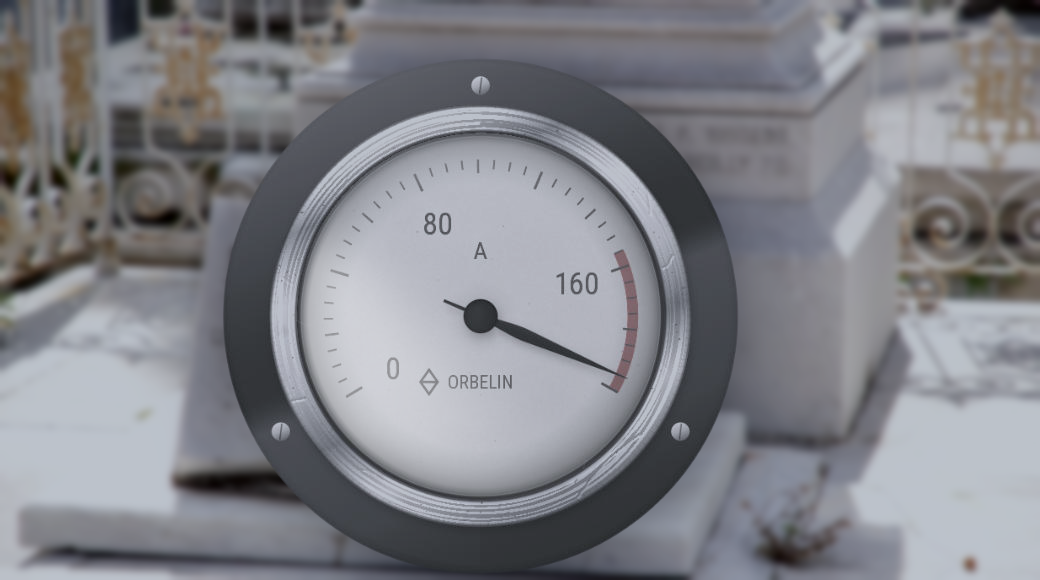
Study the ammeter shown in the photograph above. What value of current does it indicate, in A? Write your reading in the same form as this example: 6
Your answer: 195
